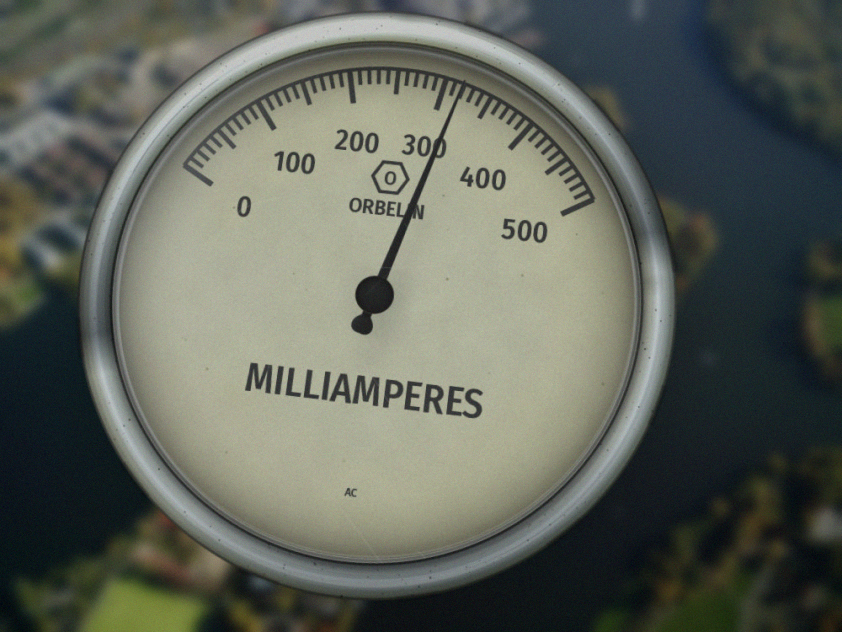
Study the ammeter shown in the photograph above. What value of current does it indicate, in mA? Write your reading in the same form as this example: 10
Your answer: 320
